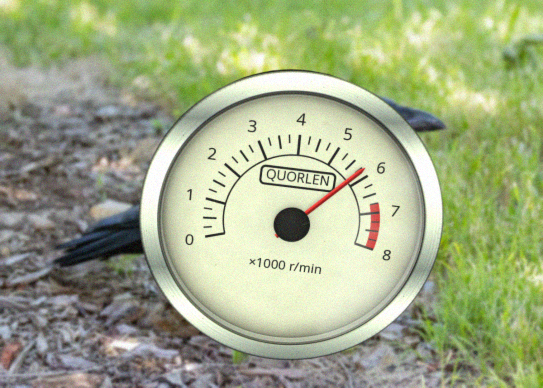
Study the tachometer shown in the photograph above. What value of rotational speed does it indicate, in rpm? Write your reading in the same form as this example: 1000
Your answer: 5750
